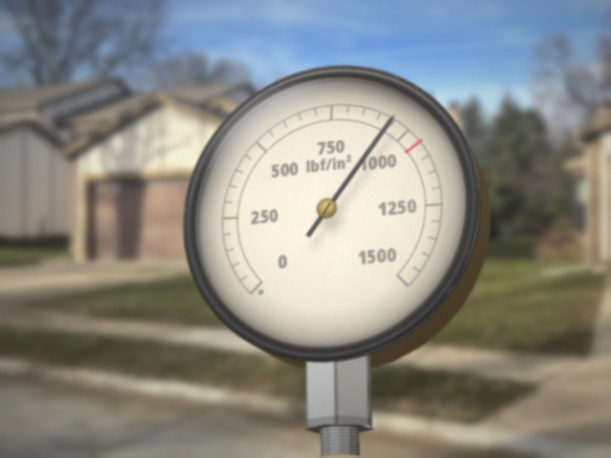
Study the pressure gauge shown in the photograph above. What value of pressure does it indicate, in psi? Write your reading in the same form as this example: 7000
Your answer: 950
